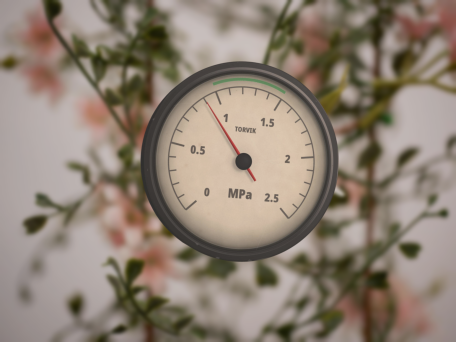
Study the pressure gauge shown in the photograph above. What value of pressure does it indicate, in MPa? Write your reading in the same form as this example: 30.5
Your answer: 0.9
